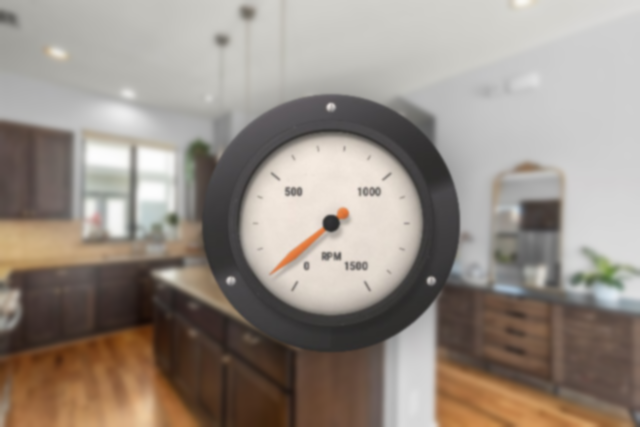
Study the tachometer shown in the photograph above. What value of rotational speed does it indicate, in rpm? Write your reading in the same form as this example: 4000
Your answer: 100
